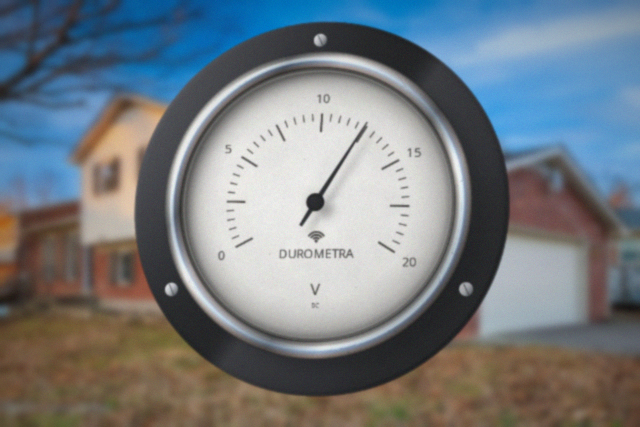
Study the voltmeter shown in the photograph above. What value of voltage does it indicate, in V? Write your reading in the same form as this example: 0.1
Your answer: 12.5
